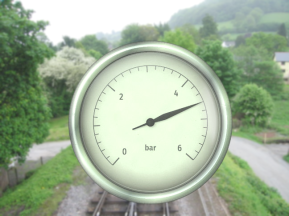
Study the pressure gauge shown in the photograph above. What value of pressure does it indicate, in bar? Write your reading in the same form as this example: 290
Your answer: 4.6
